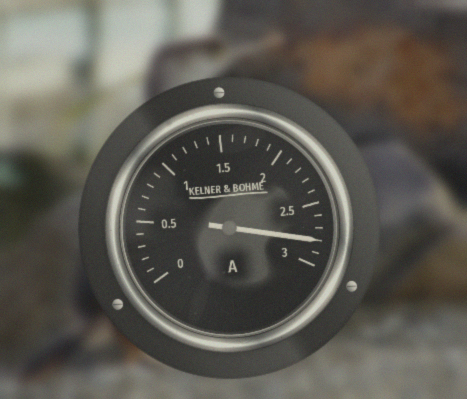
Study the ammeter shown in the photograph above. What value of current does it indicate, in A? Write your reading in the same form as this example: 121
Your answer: 2.8
